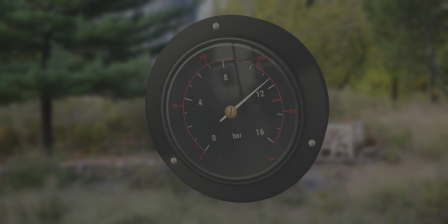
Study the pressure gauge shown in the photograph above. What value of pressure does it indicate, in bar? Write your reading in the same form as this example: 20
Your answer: 11.5
